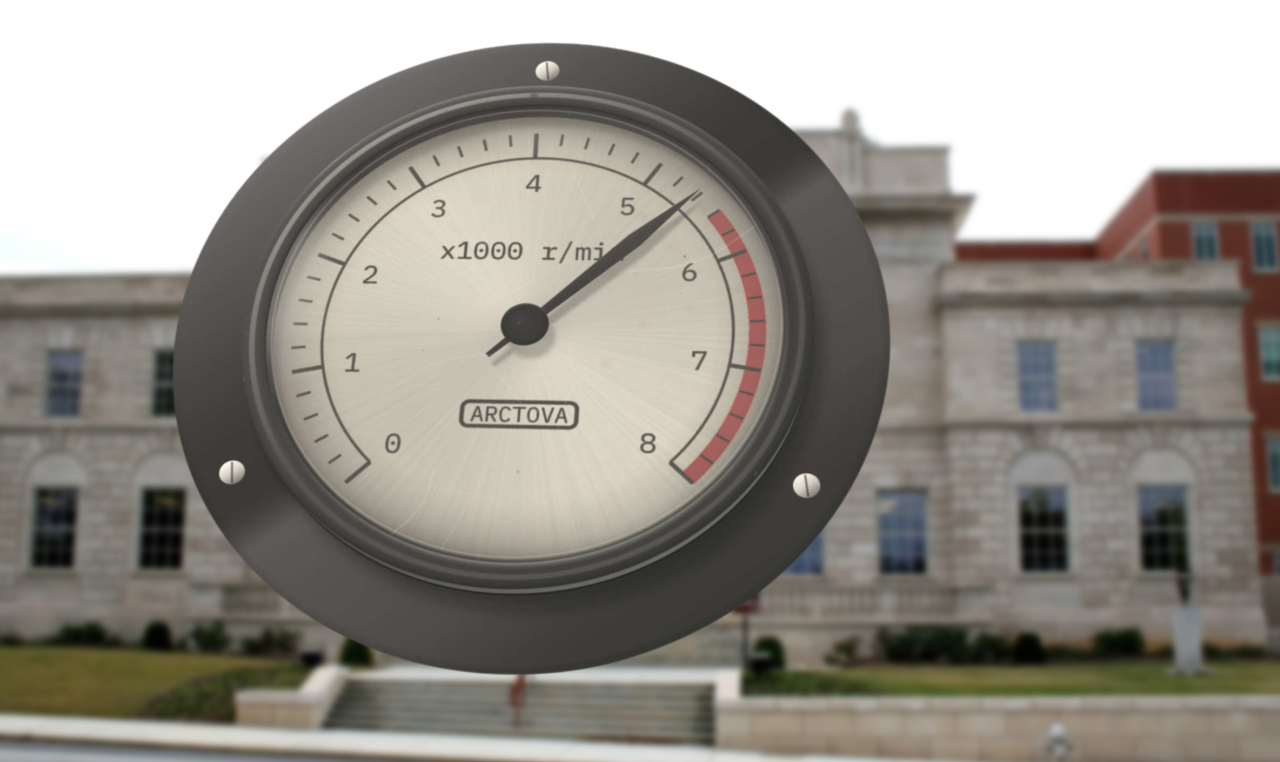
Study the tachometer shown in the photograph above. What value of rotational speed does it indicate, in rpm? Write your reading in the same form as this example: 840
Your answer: 5400
